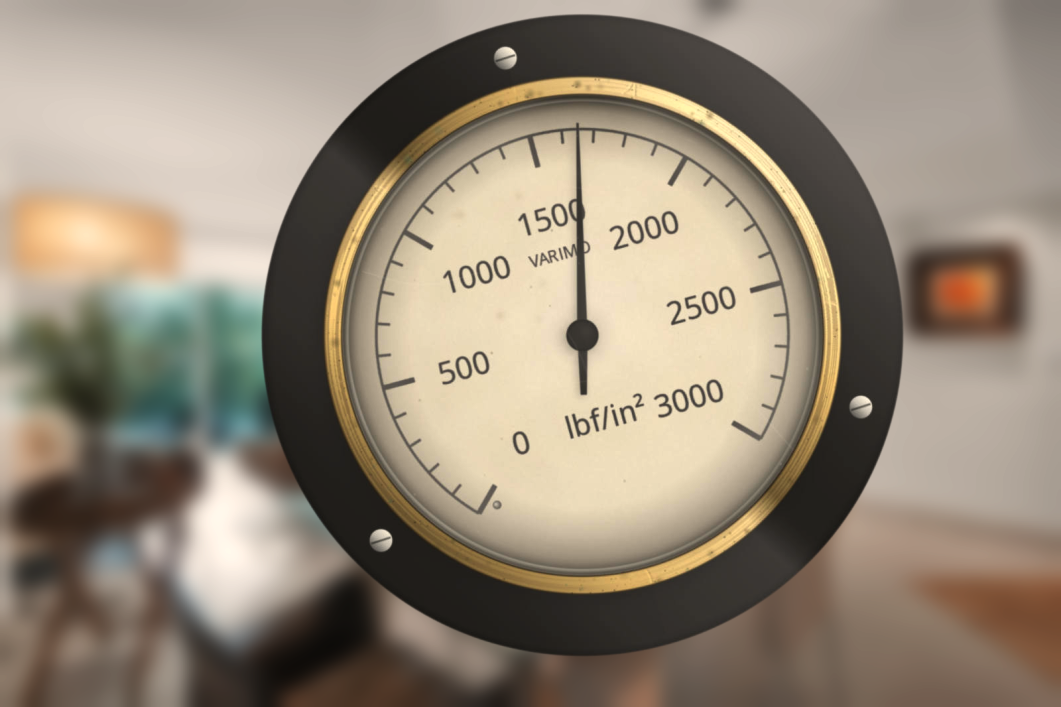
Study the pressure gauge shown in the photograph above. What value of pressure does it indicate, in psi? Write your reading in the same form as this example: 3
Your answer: 1650
